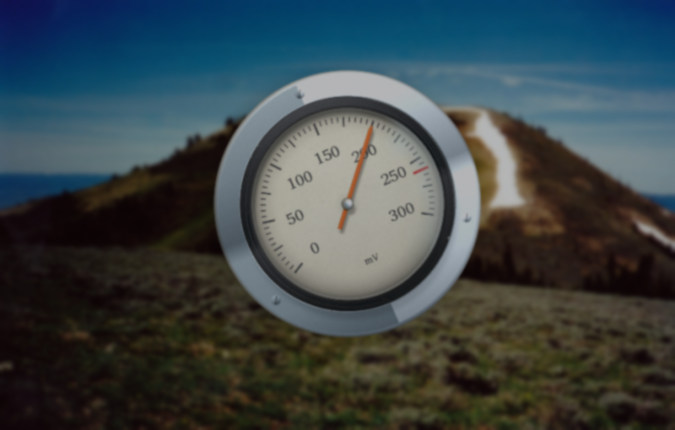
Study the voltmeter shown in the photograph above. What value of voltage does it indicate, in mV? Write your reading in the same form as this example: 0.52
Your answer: 200
